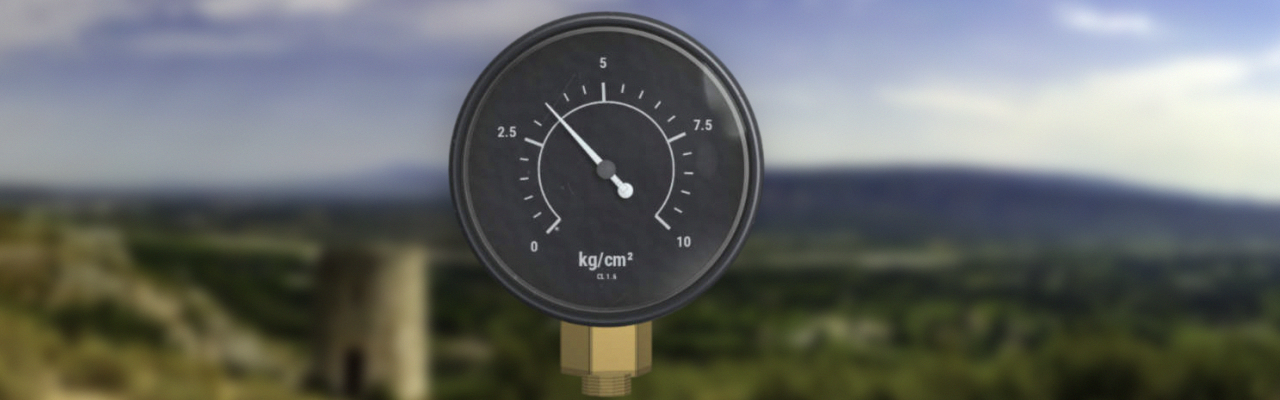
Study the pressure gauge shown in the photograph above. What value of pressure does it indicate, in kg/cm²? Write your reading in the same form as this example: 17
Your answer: 3.5
